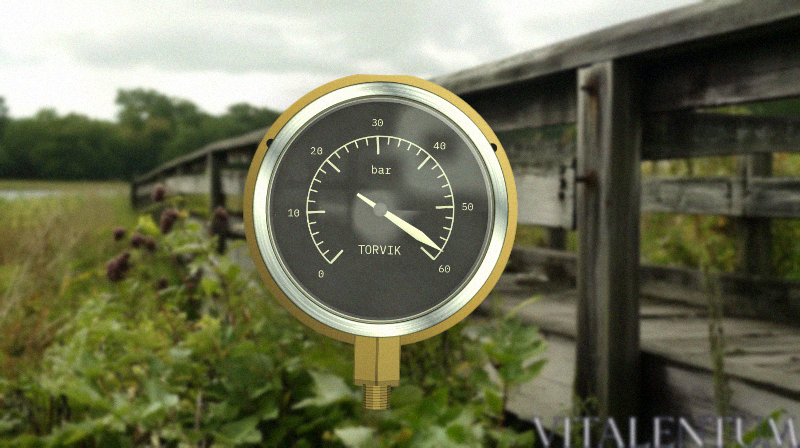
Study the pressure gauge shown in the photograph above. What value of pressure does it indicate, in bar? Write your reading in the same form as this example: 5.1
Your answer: 58
